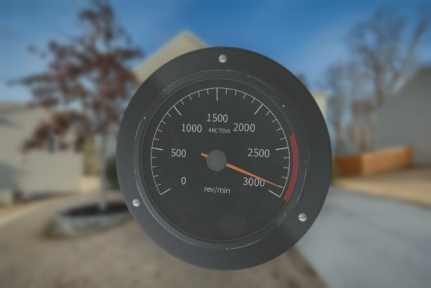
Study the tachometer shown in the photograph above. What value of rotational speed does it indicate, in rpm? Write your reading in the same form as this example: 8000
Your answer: 2900
